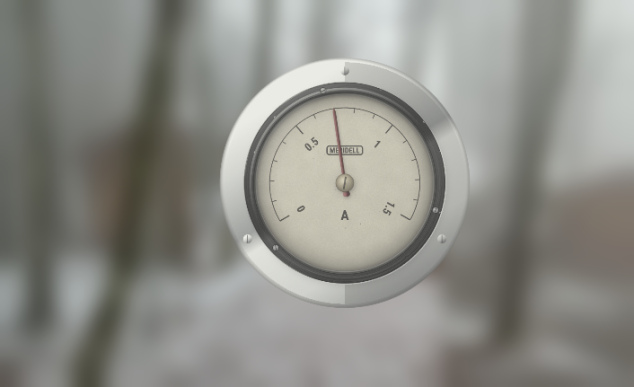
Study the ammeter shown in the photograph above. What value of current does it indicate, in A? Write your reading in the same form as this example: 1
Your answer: 0.7
